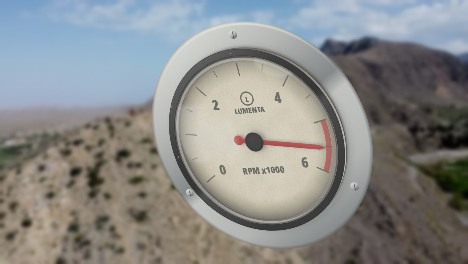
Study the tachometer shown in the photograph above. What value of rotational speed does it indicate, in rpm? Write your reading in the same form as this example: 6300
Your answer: 5500
